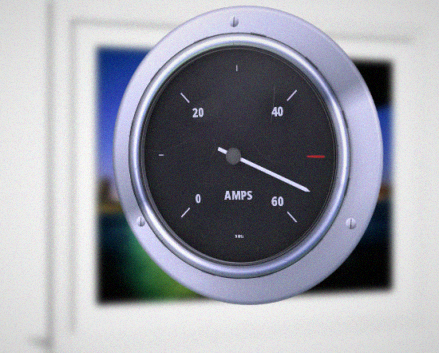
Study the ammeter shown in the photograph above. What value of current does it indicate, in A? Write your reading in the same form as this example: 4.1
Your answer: 55
